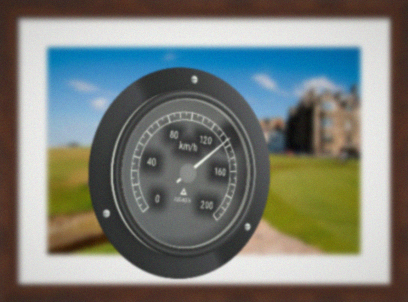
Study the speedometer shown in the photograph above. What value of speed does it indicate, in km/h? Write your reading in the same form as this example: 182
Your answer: 135
